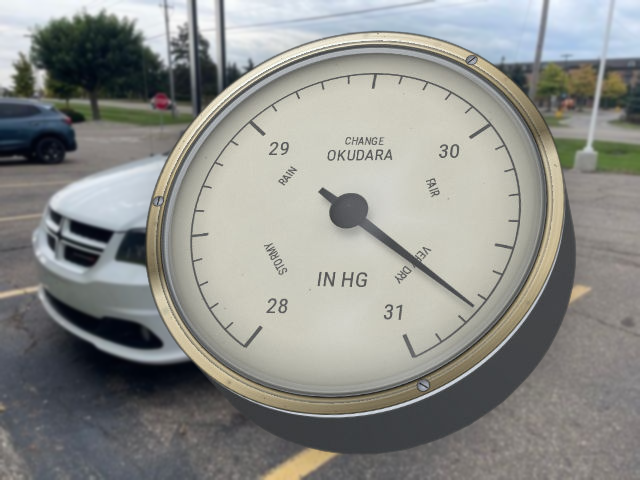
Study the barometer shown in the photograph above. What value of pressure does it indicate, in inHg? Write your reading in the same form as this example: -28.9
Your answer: 30.75
